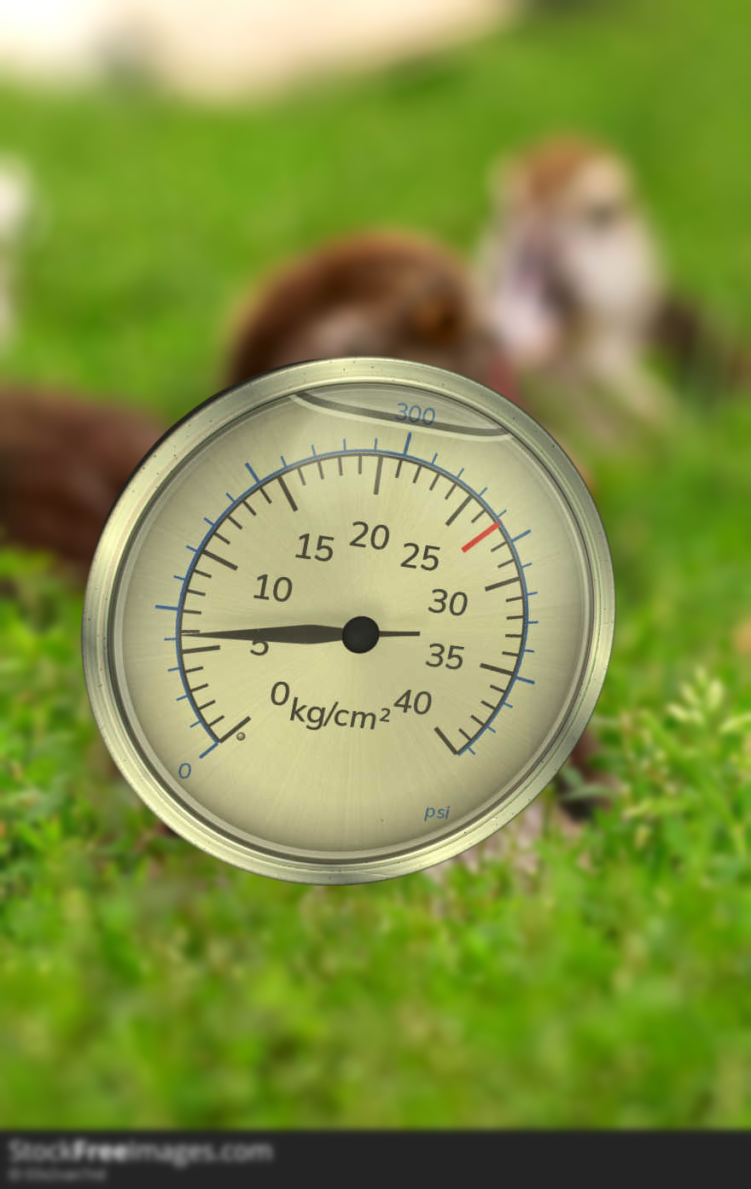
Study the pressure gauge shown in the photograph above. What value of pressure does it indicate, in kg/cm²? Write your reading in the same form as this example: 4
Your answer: 6
